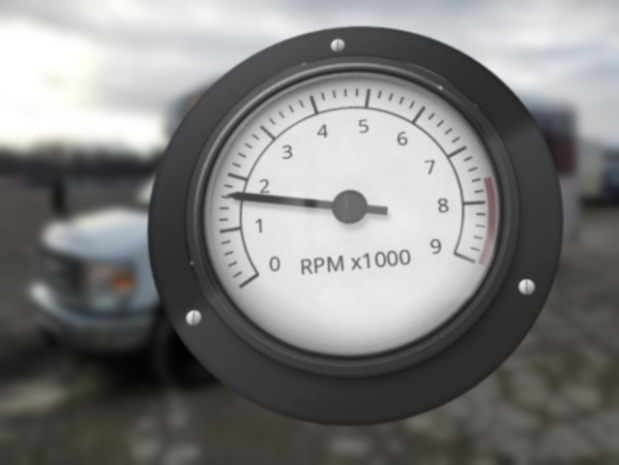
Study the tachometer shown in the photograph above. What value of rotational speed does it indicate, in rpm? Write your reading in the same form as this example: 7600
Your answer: 1600
